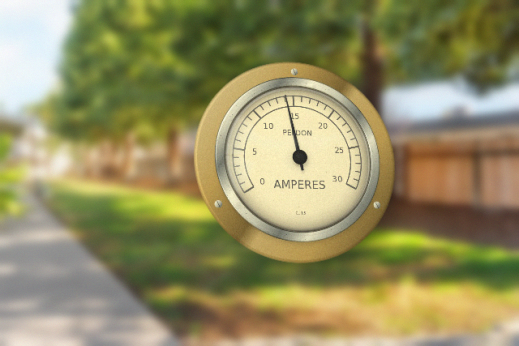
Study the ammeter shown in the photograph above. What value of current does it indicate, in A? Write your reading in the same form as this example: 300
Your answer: 14
